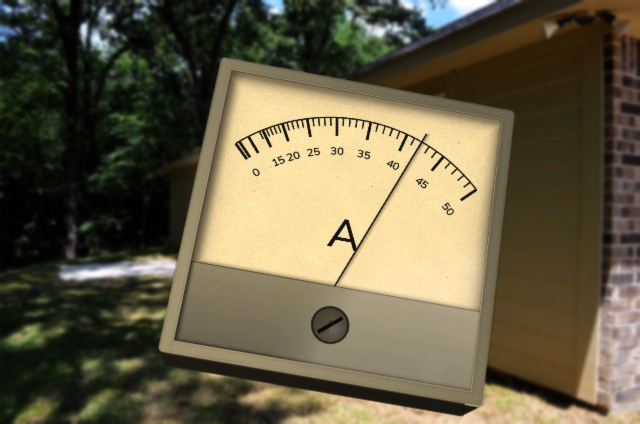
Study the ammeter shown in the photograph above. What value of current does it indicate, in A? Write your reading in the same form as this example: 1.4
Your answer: 42
